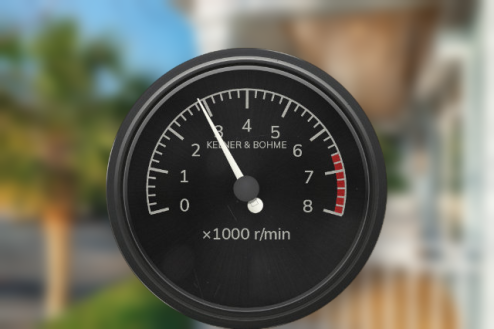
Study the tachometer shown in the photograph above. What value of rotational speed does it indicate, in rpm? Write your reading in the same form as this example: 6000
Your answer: 2900
